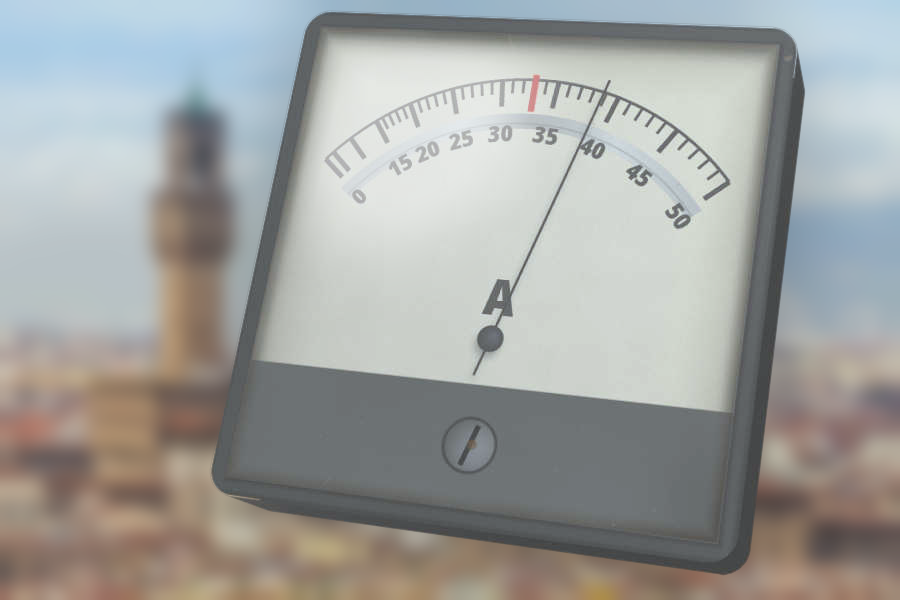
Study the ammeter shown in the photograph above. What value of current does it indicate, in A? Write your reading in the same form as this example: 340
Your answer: 39
